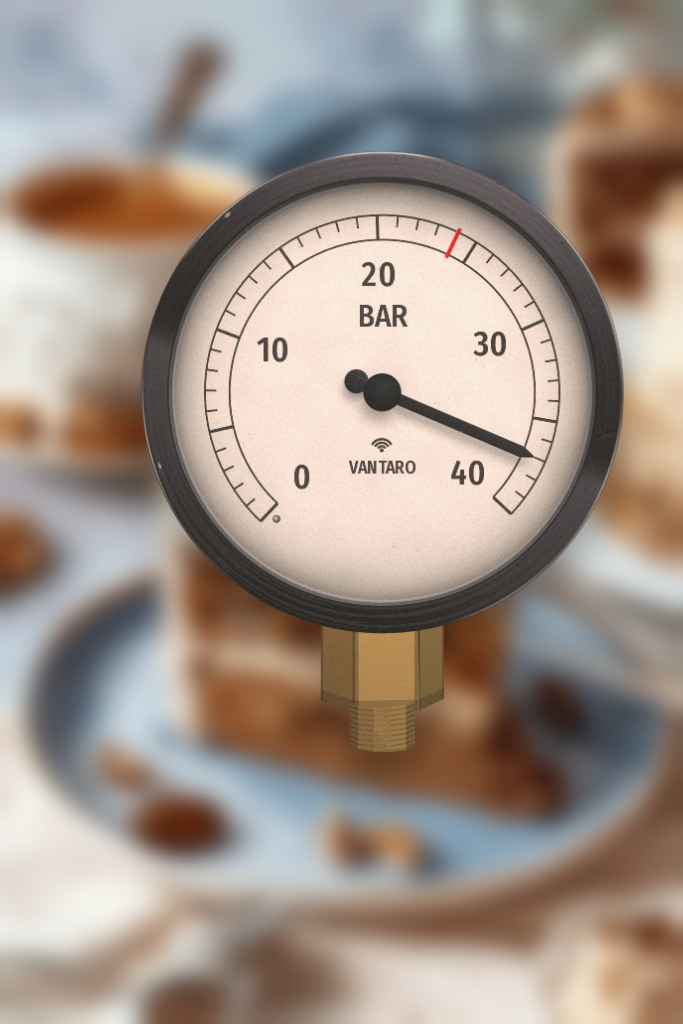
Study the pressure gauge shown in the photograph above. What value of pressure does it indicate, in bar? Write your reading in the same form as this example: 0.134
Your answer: 37
